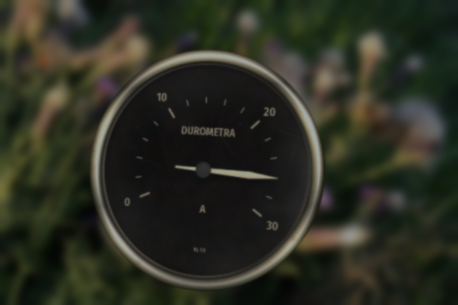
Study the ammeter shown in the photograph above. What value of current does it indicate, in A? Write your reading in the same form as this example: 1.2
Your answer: 26
